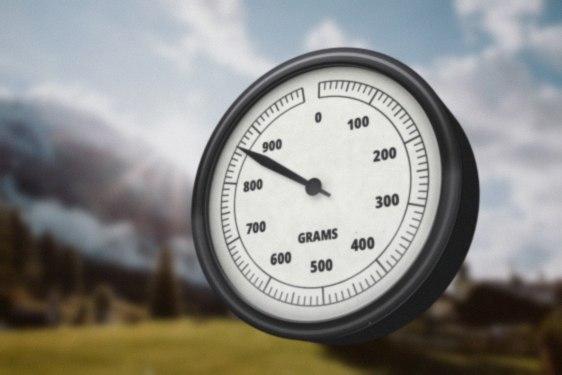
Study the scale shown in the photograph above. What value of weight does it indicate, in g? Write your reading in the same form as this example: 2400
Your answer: 860
